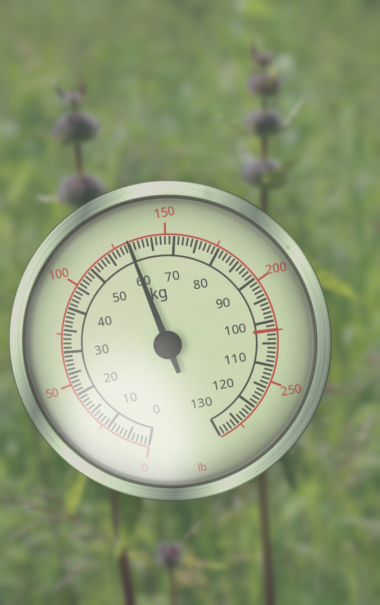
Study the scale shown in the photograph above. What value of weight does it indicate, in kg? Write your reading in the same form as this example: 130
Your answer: 60
